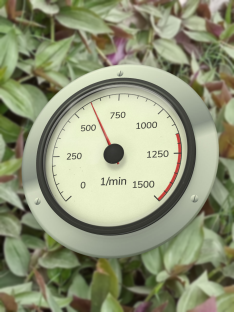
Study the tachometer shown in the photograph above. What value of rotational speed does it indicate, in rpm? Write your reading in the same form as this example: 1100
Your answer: 600
